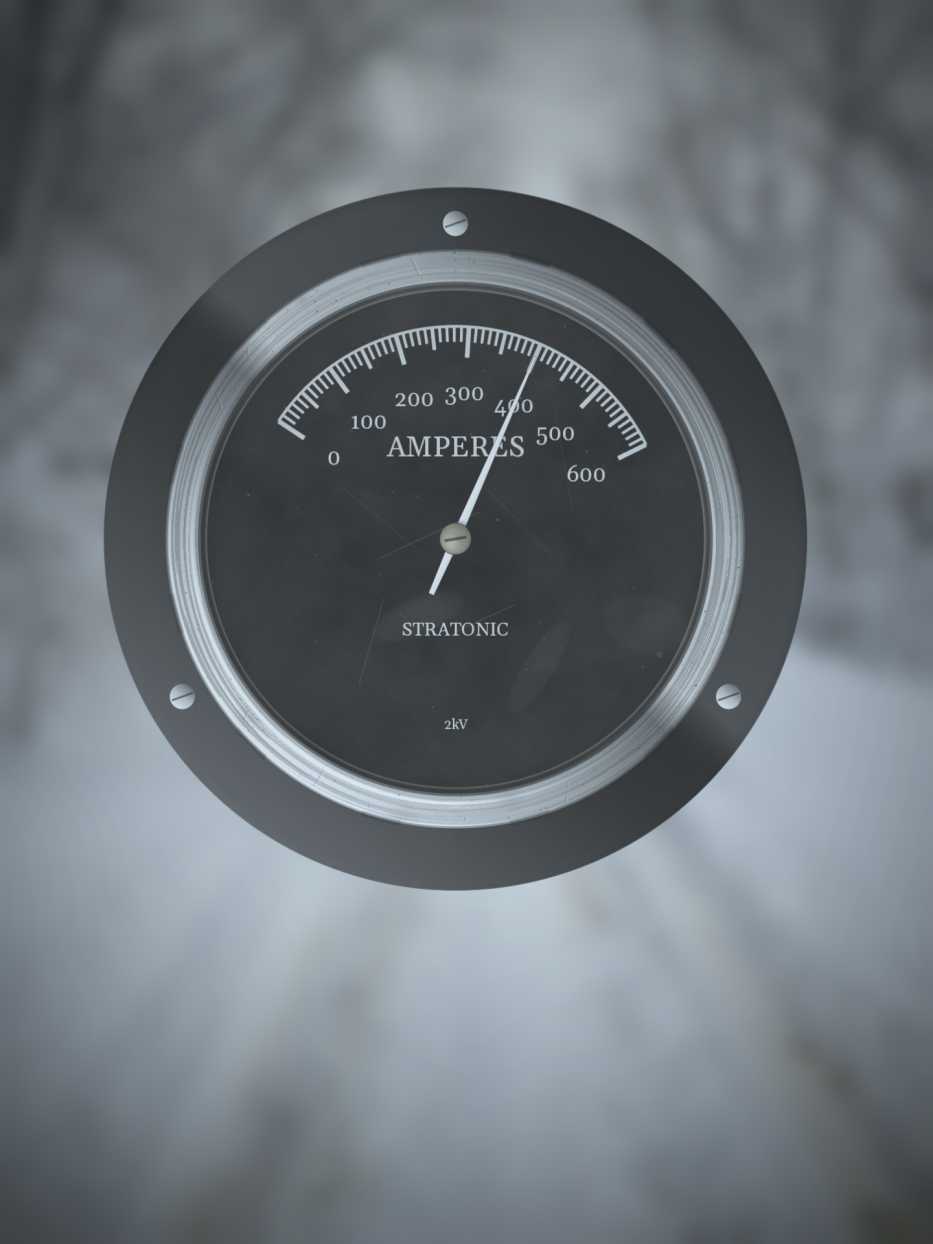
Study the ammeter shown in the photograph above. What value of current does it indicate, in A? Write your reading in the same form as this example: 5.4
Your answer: 400
